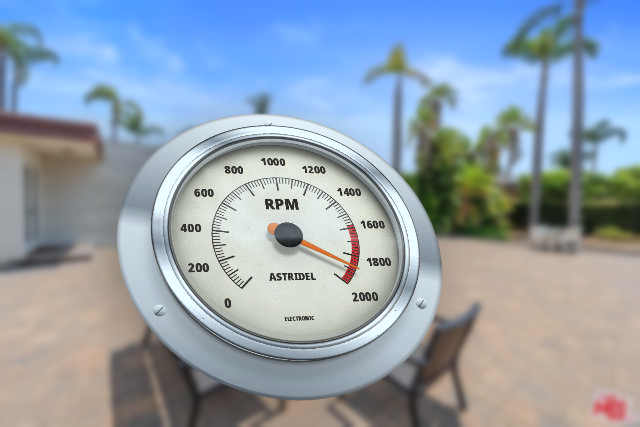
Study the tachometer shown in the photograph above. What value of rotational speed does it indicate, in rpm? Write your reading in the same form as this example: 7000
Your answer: 1900
